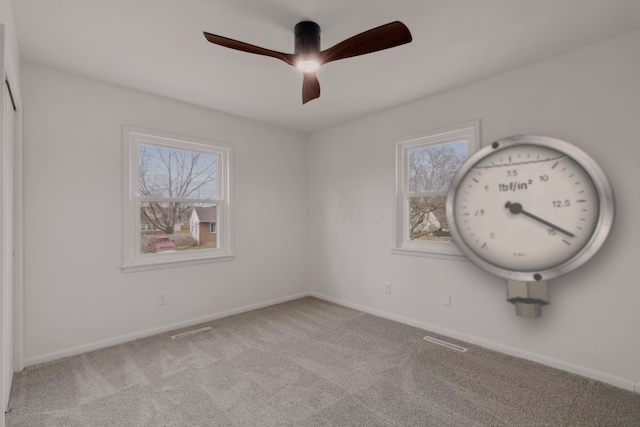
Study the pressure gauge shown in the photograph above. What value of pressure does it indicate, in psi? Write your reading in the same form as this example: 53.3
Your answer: 14.5
